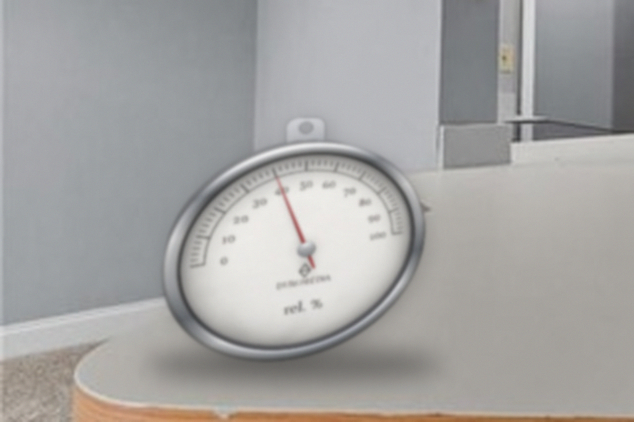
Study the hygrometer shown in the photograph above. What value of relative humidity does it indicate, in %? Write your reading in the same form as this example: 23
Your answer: 40
